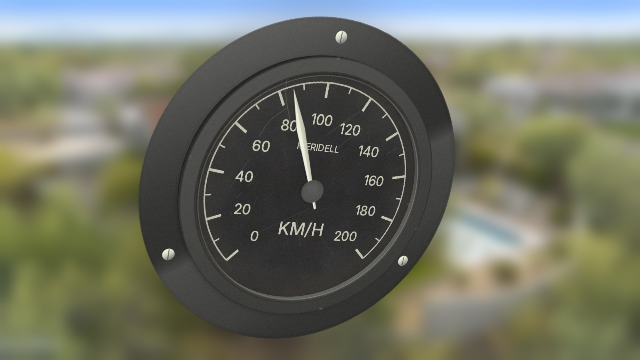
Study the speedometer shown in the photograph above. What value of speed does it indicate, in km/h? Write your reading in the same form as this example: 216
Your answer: 85
